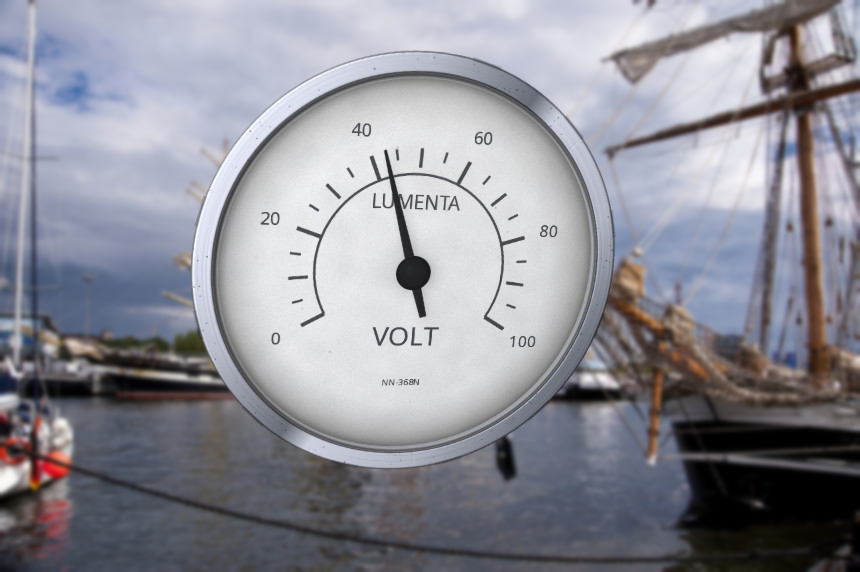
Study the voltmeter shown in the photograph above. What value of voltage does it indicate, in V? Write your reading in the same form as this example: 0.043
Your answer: 42.5
